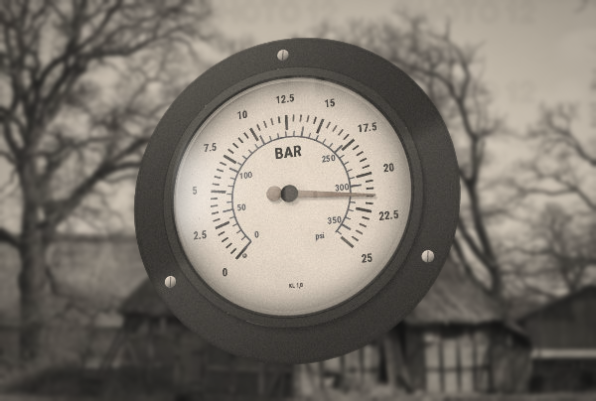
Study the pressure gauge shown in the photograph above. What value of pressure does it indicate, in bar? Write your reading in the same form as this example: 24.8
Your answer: 21.5
